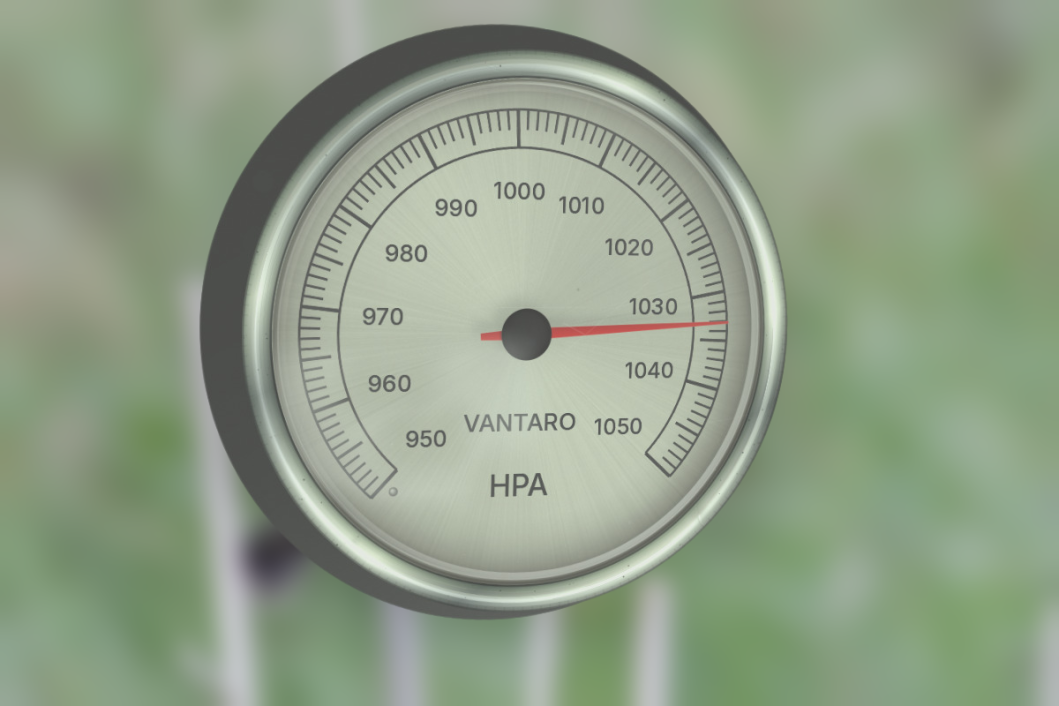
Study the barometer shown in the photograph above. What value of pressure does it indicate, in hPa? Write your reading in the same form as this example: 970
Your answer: 1033
